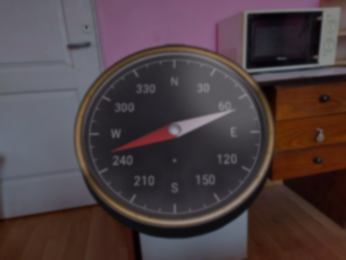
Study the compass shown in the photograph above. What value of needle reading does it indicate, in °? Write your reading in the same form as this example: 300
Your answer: 250
